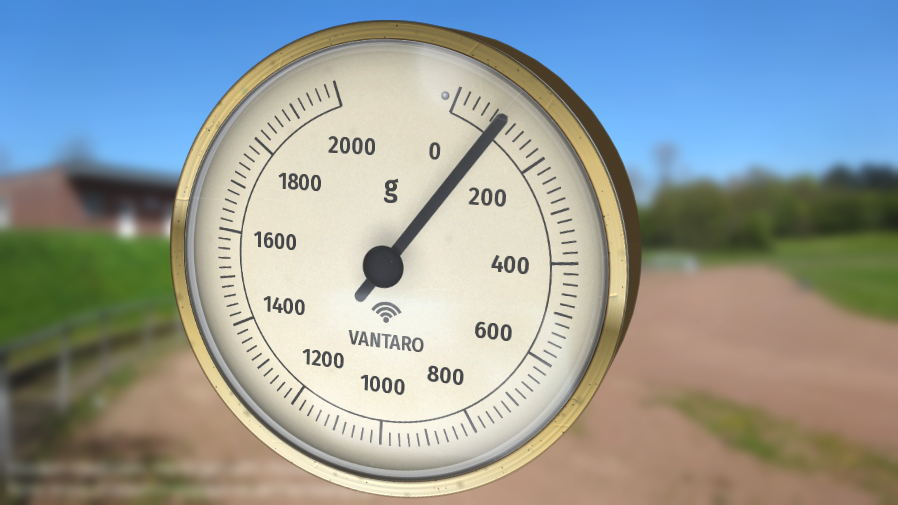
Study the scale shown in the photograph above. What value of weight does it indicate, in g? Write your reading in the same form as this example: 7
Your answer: 100
